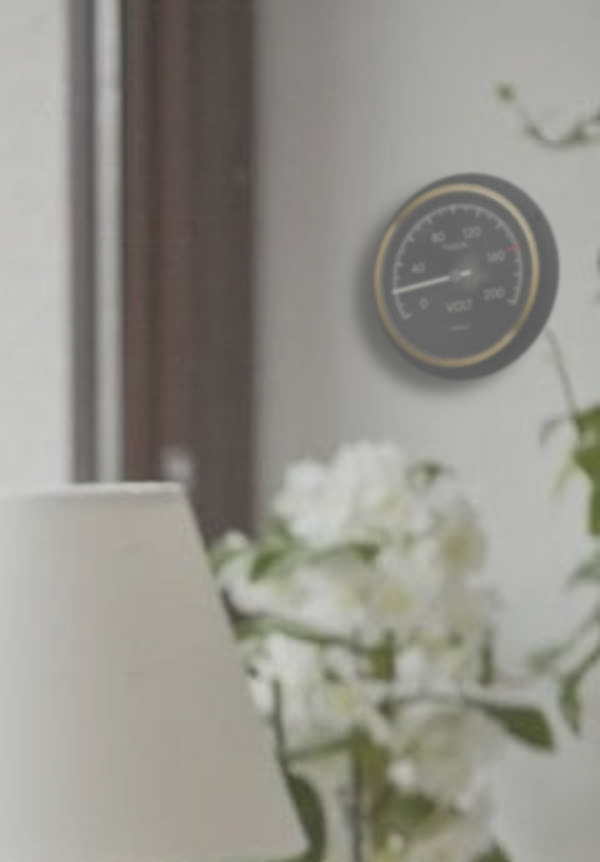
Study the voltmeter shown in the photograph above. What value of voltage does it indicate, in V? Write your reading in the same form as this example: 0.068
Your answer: 20
